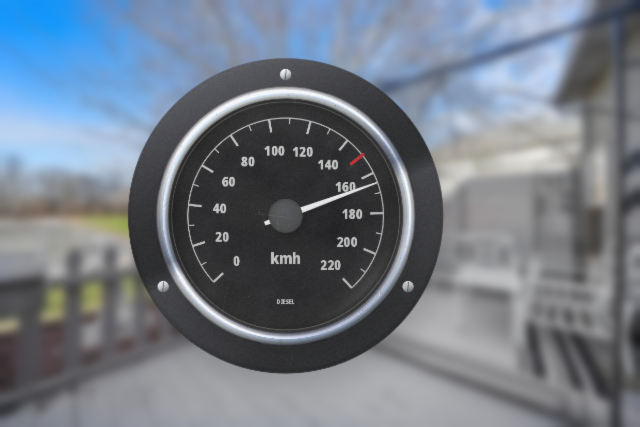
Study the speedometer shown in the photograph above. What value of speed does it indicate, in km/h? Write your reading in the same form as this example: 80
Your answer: 165
